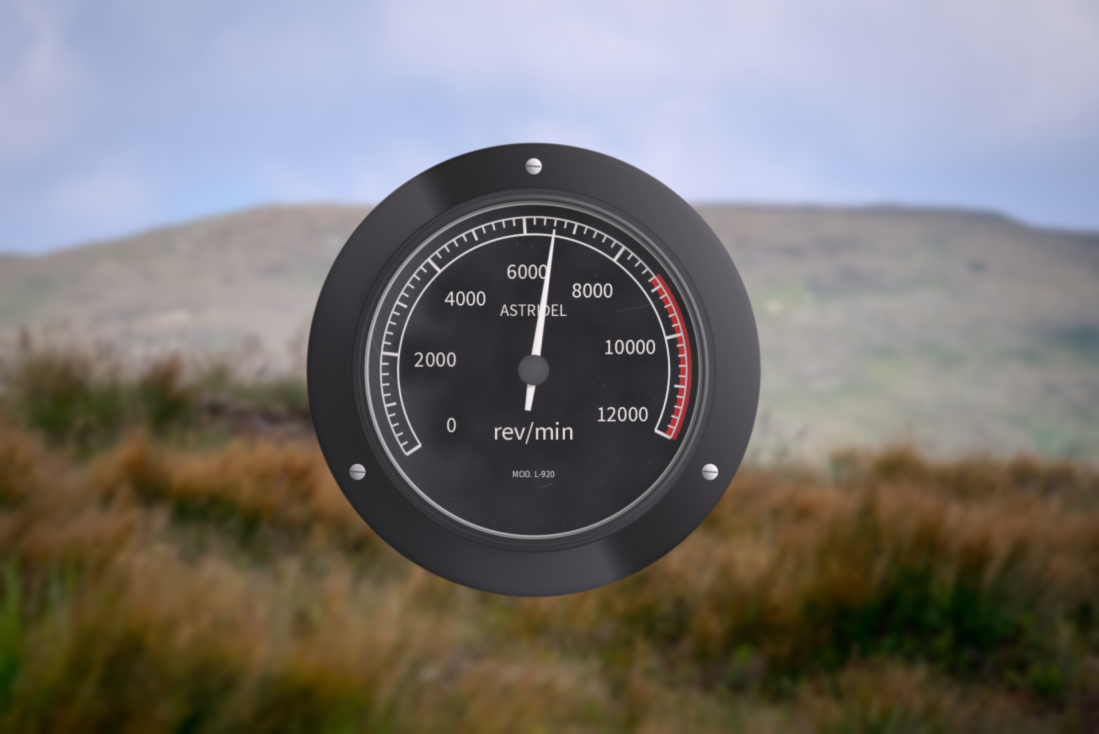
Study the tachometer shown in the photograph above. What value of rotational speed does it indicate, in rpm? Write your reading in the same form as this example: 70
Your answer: 6600
